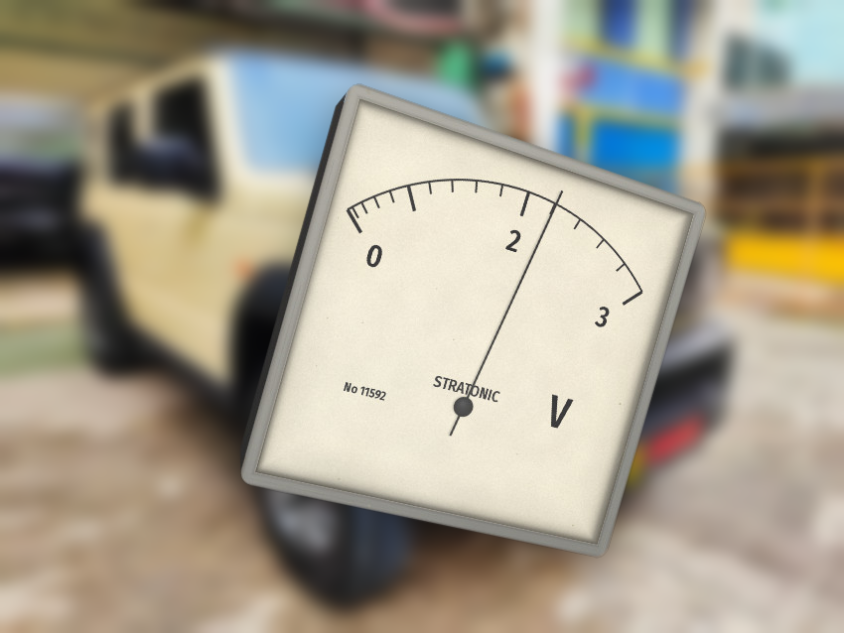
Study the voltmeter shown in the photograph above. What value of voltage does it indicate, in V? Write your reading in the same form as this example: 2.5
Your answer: 2.2
